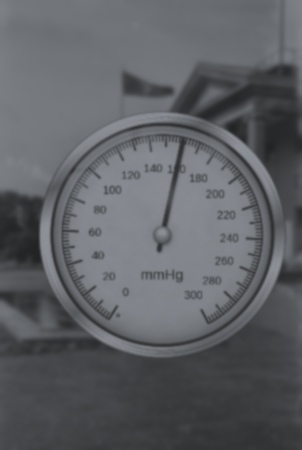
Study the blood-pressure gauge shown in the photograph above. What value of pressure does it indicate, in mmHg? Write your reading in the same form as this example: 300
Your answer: 160
